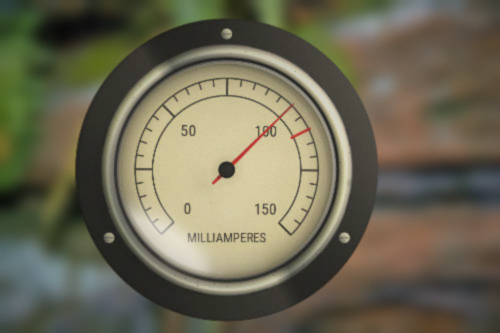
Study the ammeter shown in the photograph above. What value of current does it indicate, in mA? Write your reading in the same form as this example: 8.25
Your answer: 100
